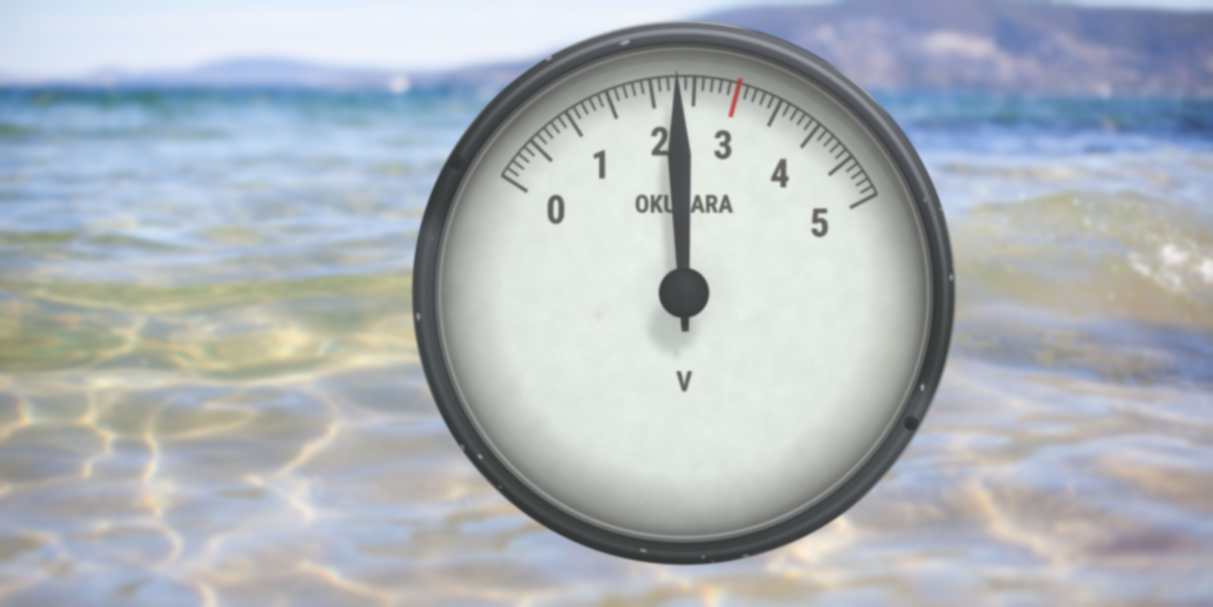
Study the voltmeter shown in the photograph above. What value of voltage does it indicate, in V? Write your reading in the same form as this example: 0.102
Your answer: 2.3
